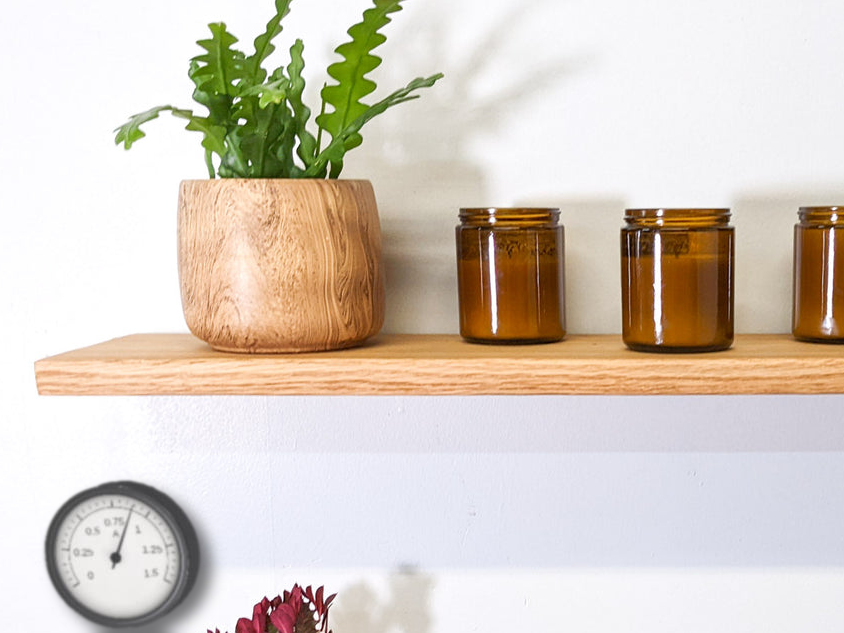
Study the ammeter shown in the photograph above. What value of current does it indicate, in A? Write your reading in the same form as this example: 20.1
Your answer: 0.9
